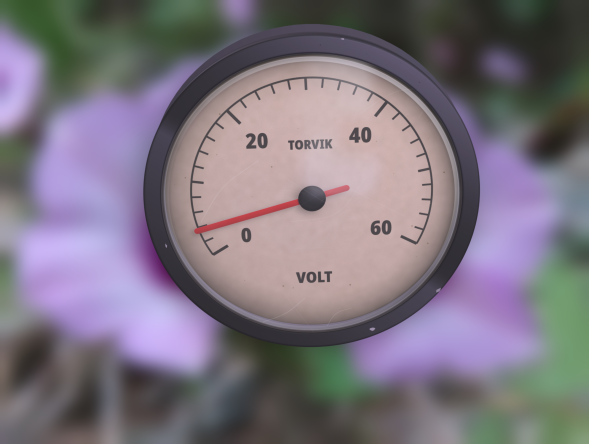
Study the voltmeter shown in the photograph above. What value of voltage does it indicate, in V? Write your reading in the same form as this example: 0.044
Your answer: 4
